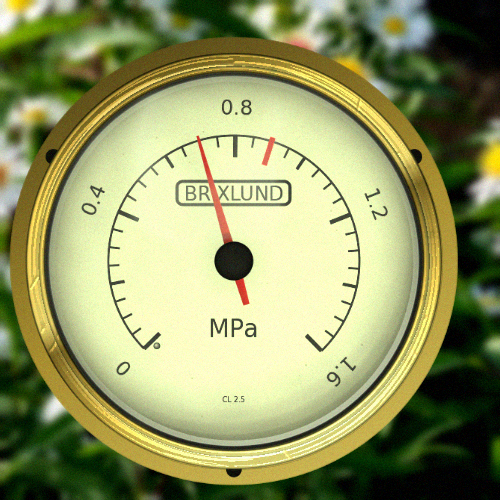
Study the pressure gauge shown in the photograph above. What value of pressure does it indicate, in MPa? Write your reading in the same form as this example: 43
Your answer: 0.7
